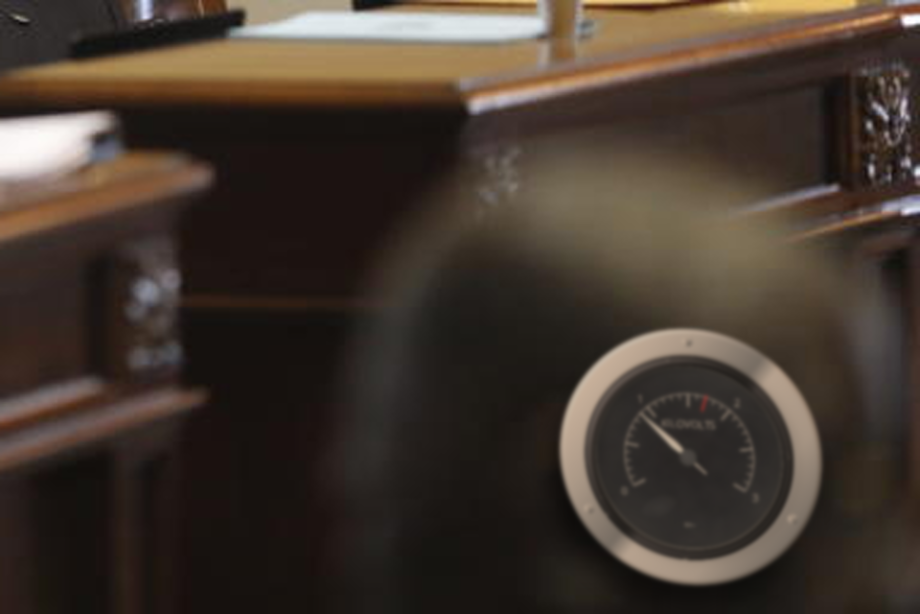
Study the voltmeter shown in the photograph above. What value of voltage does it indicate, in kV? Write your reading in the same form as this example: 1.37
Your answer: 0.9
